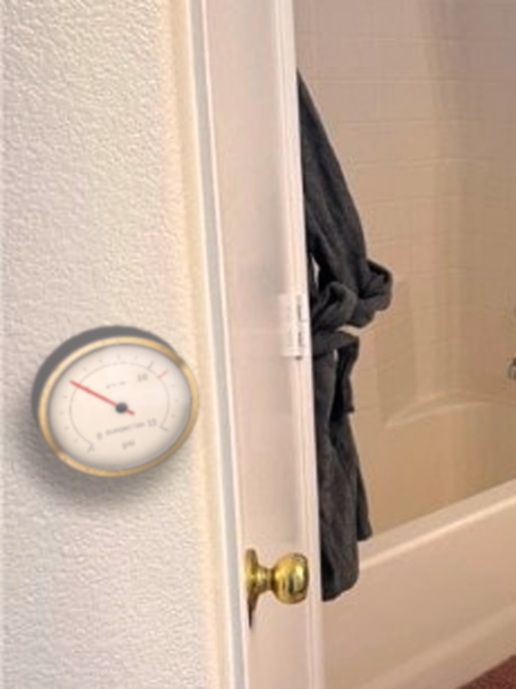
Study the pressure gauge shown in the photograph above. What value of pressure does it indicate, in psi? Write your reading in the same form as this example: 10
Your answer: 5
